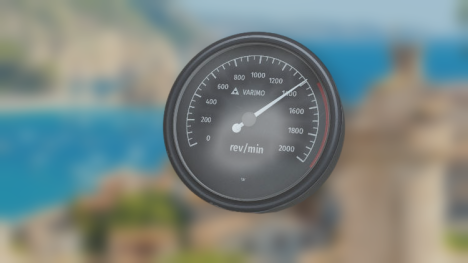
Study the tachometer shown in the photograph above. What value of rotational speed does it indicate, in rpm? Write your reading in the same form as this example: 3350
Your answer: 1400
